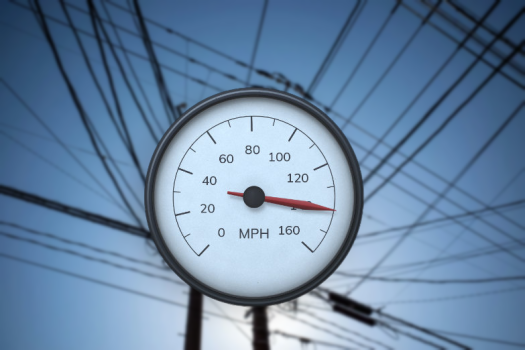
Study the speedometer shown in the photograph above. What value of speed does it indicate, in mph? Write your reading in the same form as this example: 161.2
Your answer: 140
